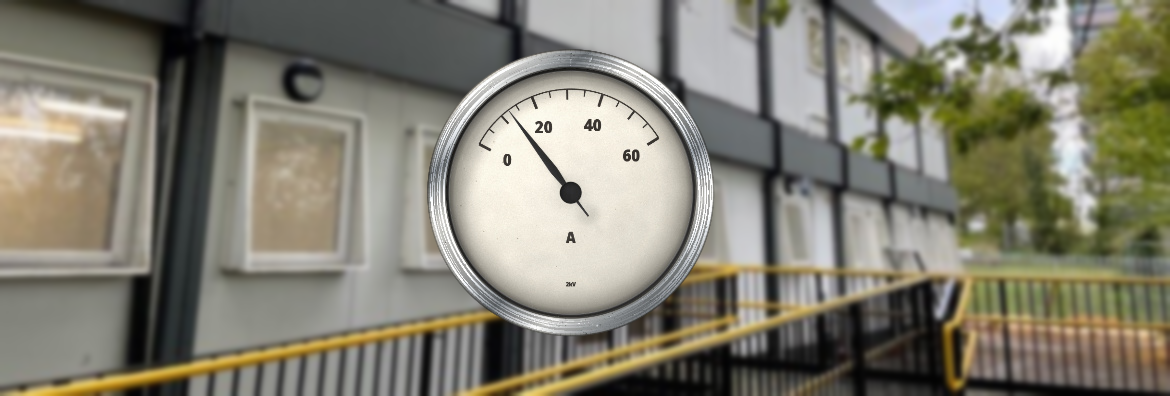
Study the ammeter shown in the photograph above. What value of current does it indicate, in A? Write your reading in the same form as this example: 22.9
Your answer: 12.5
